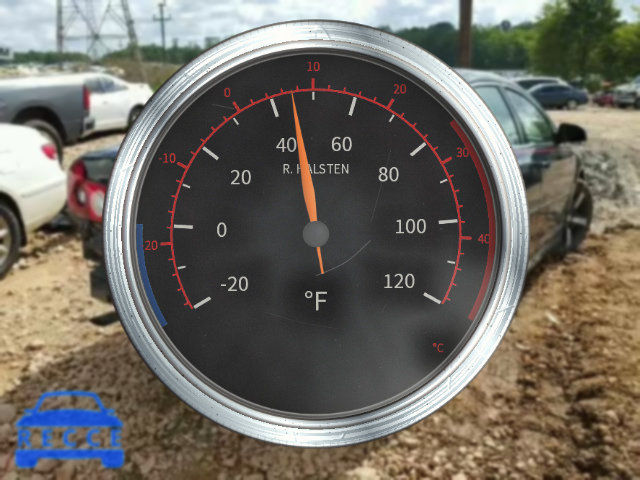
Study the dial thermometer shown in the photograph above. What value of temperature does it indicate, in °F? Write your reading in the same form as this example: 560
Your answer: 45
